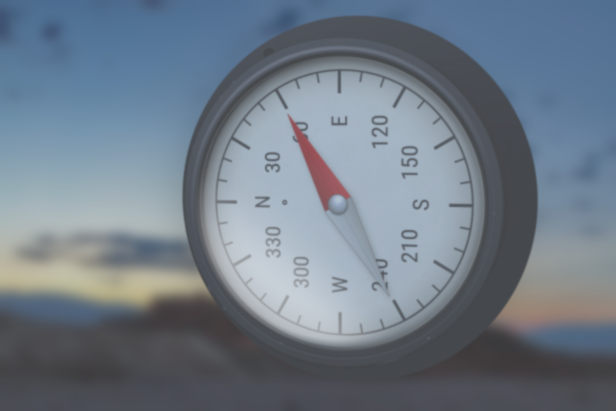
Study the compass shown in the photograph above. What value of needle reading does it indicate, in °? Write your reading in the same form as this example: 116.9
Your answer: 60
